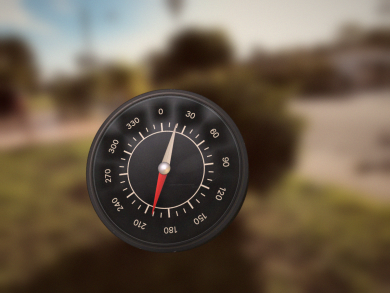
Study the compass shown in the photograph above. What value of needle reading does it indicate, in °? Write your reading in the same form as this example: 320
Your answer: 200
